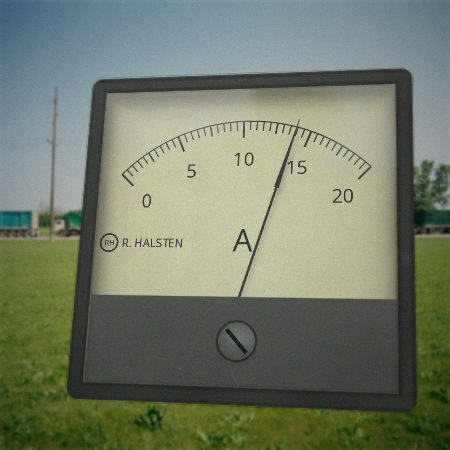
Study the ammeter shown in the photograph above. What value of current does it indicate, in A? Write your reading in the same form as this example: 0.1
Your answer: 14
